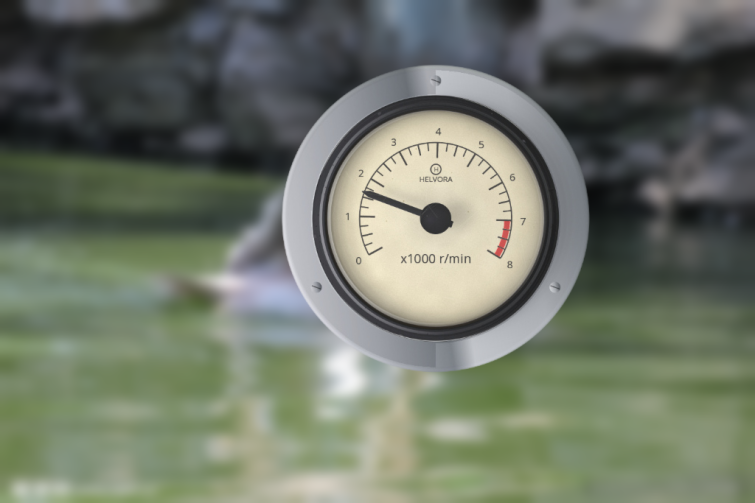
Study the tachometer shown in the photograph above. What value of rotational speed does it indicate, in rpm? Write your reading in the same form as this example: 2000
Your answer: 1625
